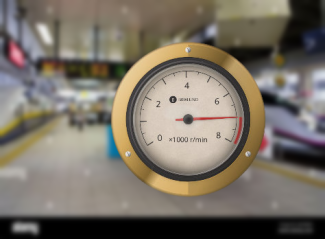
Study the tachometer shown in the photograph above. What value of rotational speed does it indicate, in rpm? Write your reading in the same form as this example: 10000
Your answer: 7000
